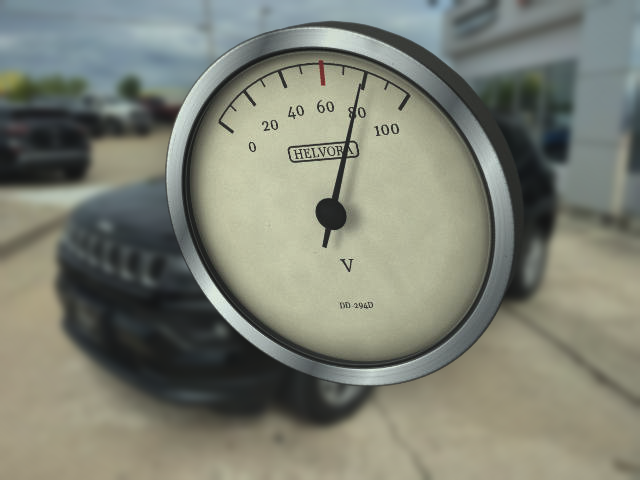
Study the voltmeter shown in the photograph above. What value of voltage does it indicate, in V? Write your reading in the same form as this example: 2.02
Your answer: 80
